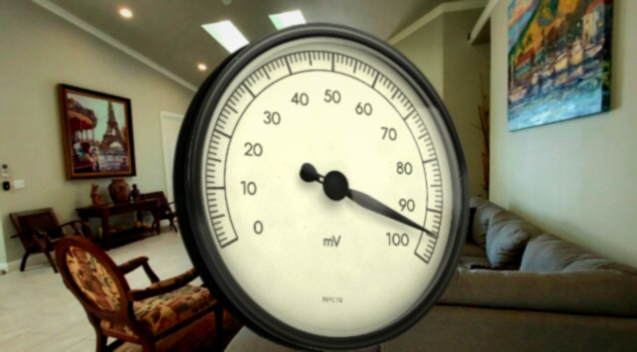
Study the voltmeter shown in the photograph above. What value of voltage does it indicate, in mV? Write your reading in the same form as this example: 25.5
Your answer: 95
